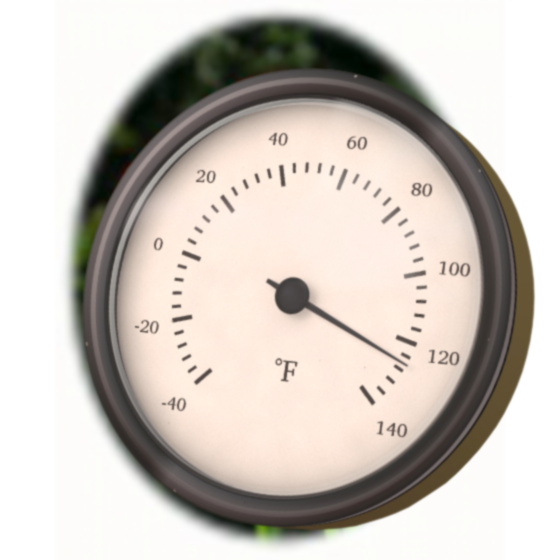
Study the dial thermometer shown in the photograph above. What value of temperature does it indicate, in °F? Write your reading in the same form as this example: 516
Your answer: 126
